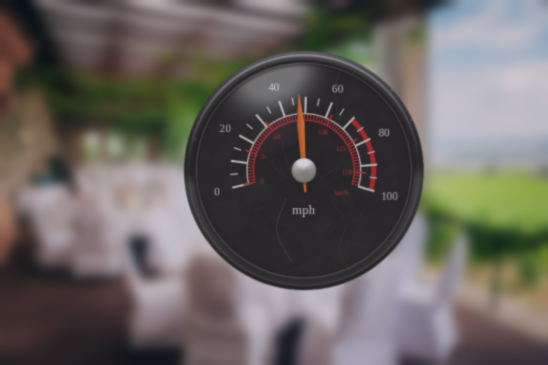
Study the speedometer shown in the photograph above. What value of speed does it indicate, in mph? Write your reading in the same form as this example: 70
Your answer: 47.5
